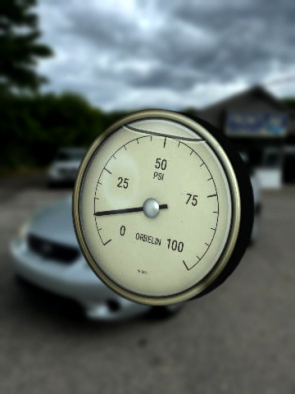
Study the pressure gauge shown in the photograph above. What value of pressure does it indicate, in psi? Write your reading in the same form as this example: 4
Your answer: 10
